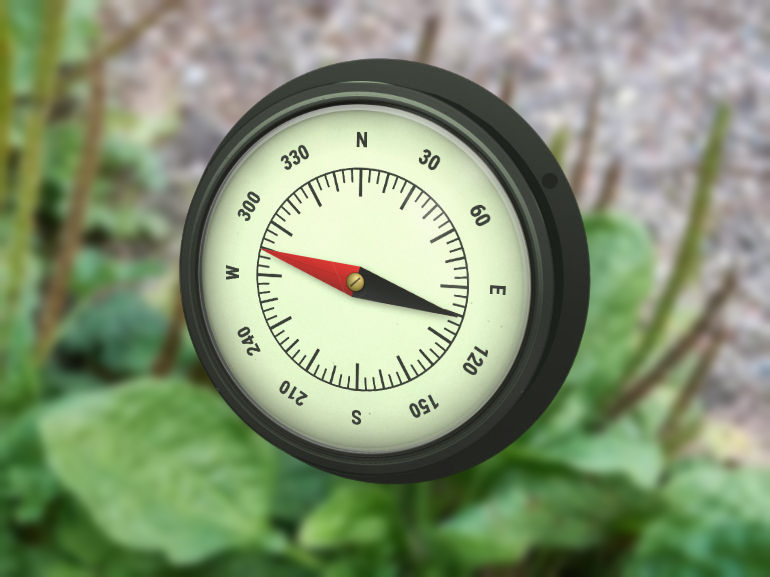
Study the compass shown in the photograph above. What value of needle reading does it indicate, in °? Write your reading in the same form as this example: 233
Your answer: 285
